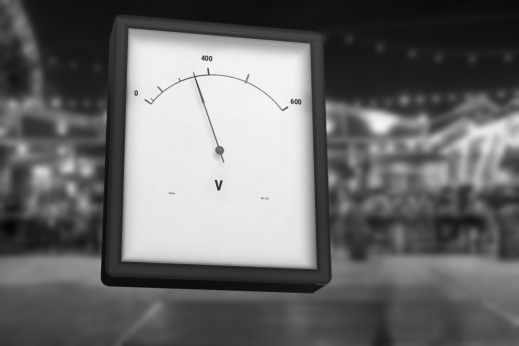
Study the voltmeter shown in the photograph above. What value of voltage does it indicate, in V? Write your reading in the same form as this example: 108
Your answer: 350
